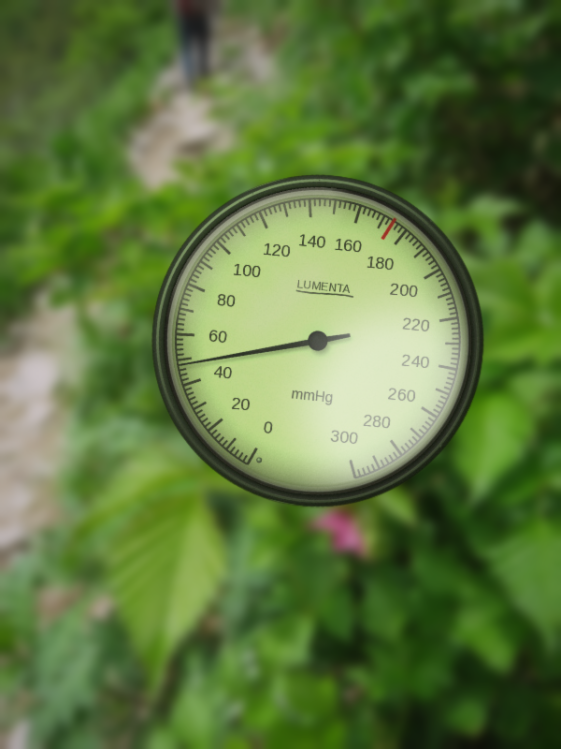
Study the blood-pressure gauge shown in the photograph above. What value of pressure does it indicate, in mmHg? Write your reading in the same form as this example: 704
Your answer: 48
